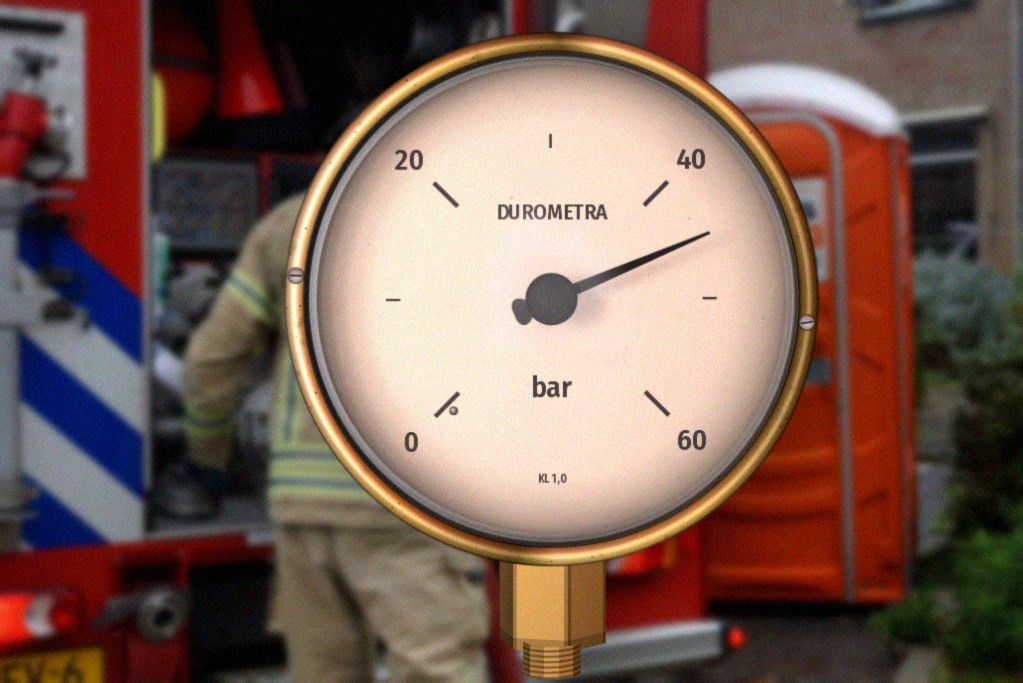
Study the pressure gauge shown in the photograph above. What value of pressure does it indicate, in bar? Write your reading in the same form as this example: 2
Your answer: 45
